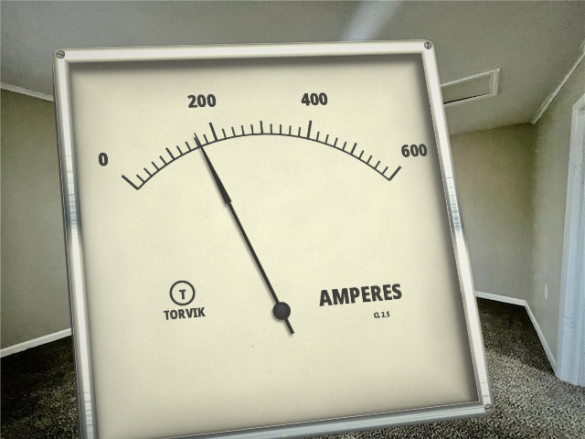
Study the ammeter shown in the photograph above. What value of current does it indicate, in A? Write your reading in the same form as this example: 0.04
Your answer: 160
